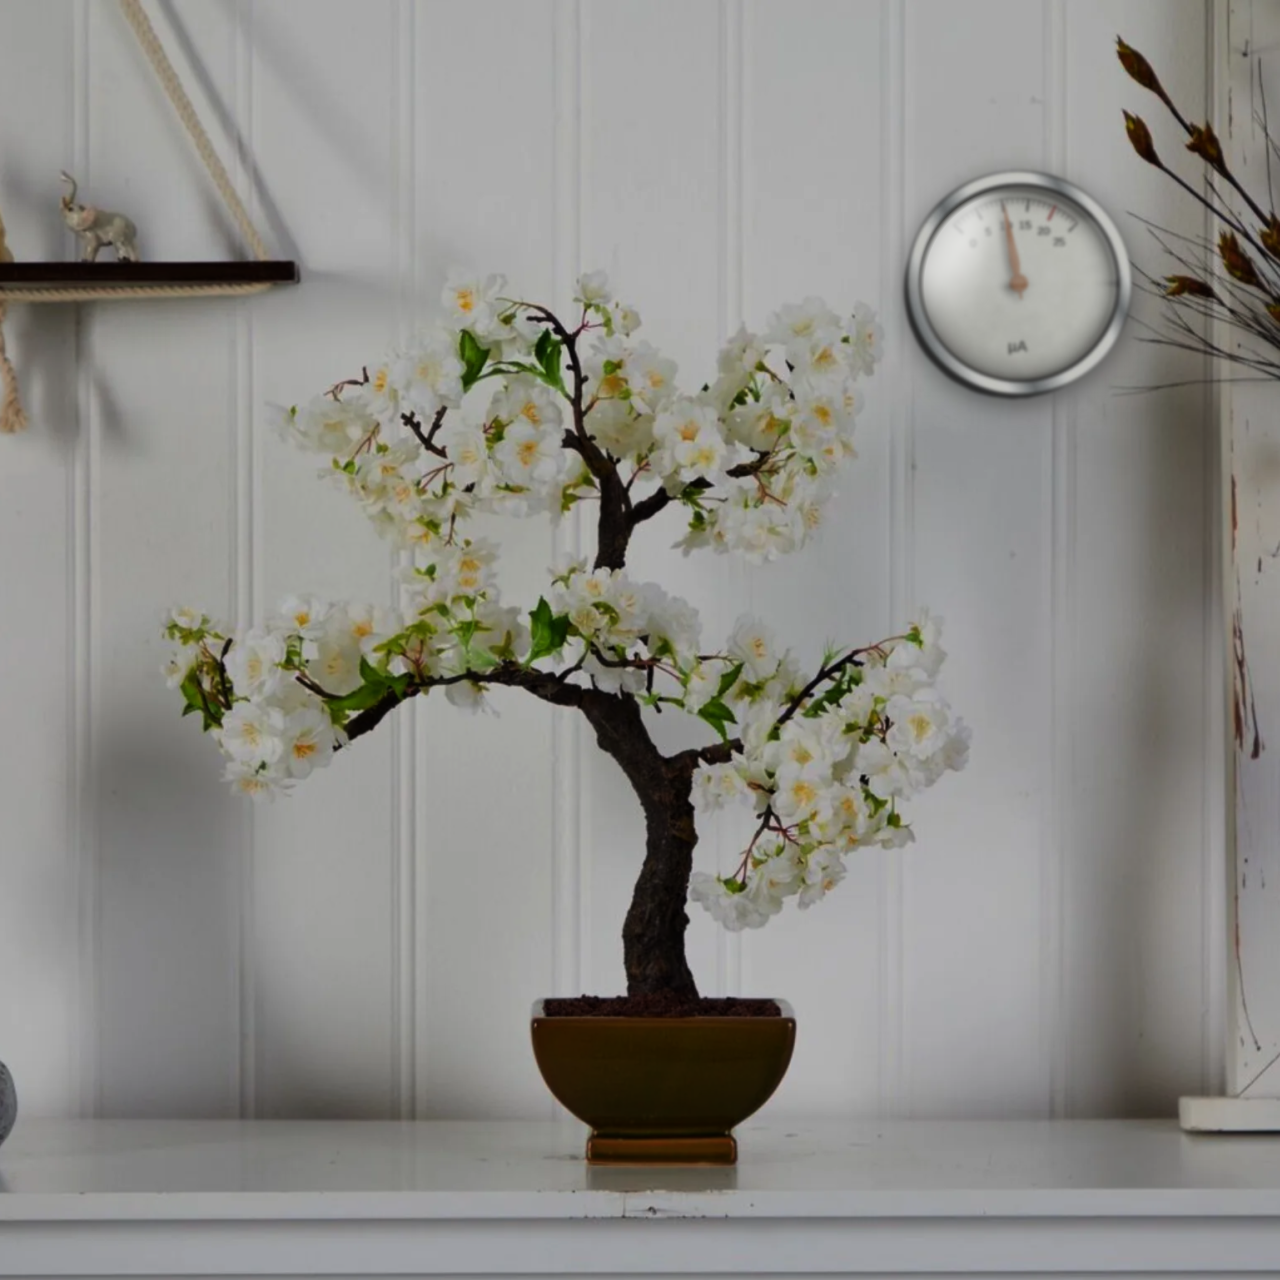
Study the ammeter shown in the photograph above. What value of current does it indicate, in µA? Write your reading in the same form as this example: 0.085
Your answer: 10
